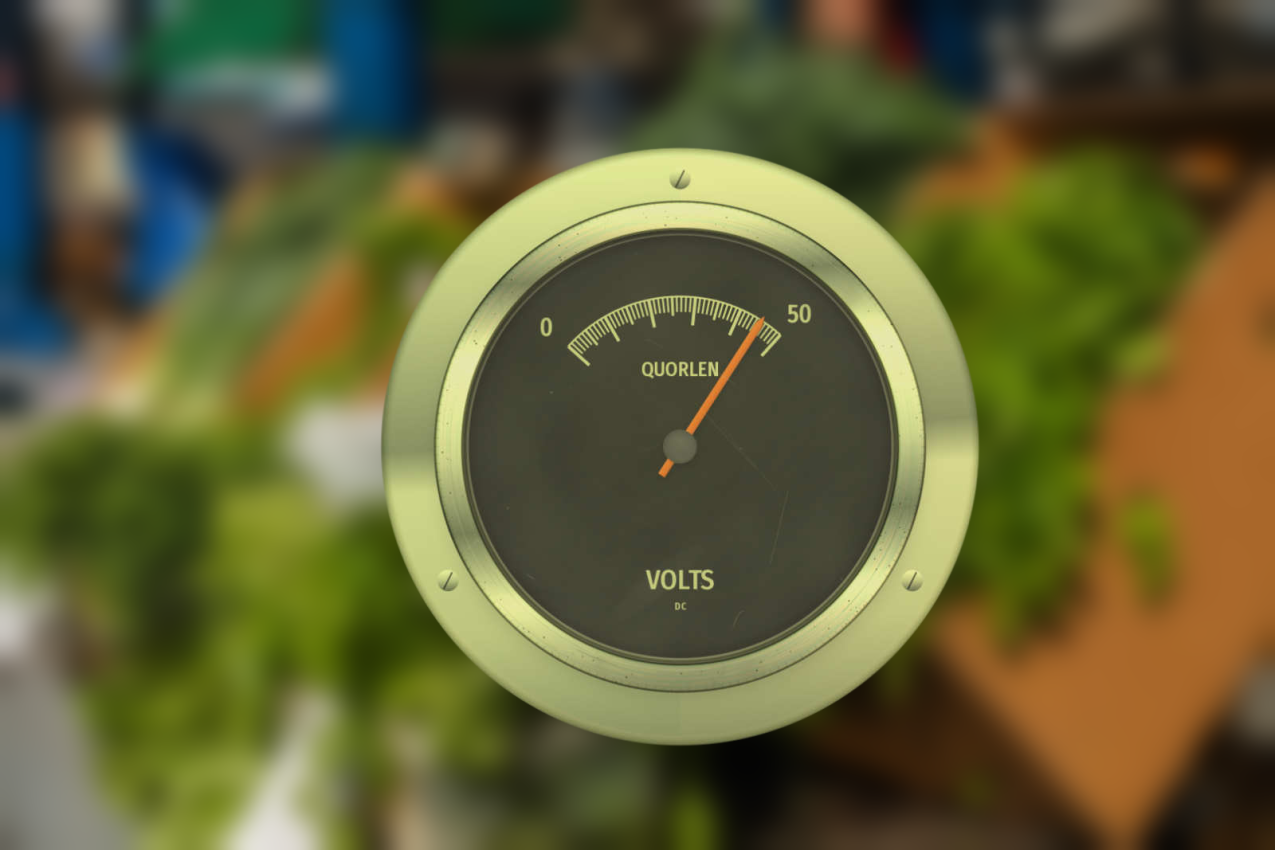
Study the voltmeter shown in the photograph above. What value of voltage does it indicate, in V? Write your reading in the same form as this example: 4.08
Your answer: 45
